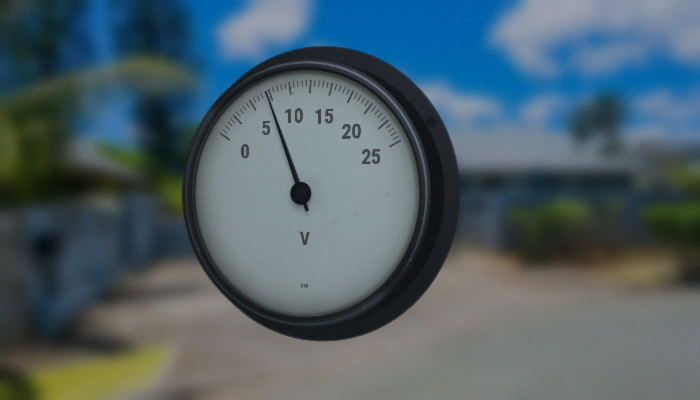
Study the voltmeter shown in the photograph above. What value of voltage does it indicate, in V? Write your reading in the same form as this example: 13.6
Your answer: 7.5
